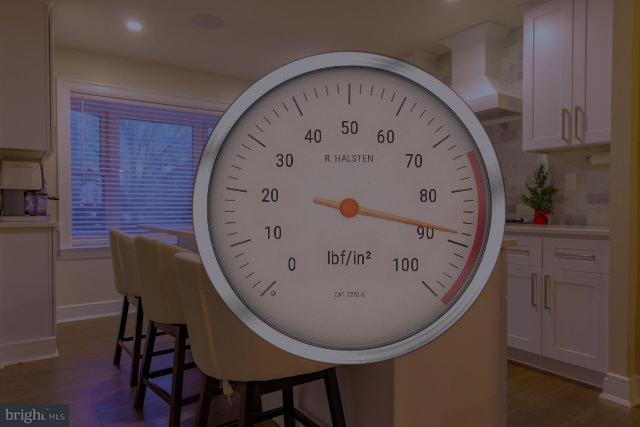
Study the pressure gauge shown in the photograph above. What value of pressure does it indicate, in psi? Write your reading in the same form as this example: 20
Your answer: 88
